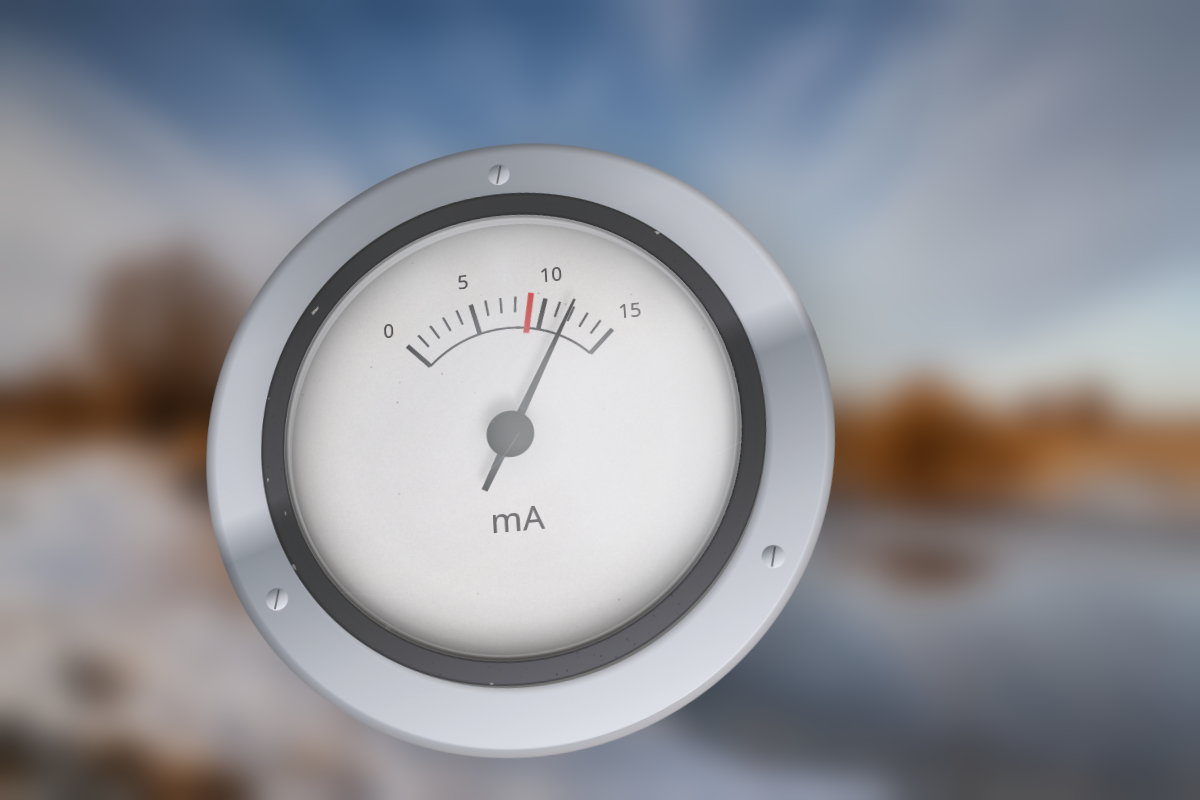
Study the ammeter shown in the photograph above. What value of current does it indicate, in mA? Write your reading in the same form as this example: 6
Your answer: 12
